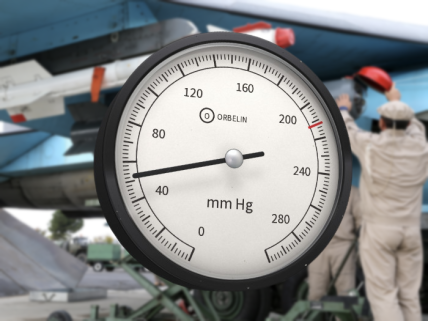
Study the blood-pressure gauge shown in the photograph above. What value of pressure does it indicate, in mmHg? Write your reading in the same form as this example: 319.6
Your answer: 52
